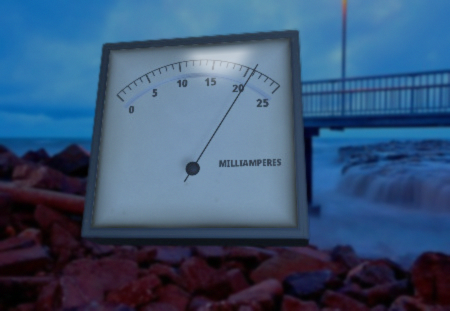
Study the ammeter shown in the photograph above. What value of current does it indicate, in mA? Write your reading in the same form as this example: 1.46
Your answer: 21
